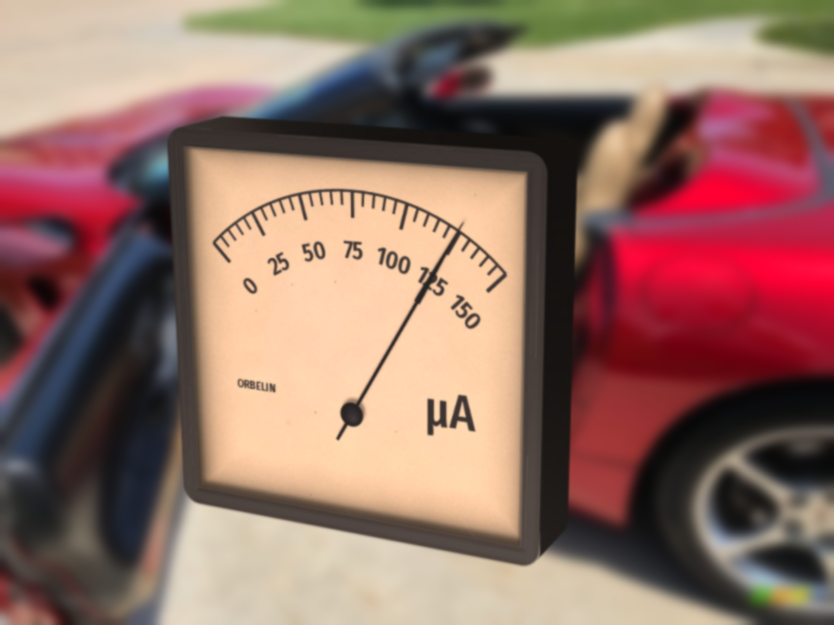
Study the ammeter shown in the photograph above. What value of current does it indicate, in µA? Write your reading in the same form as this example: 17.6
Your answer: 125
